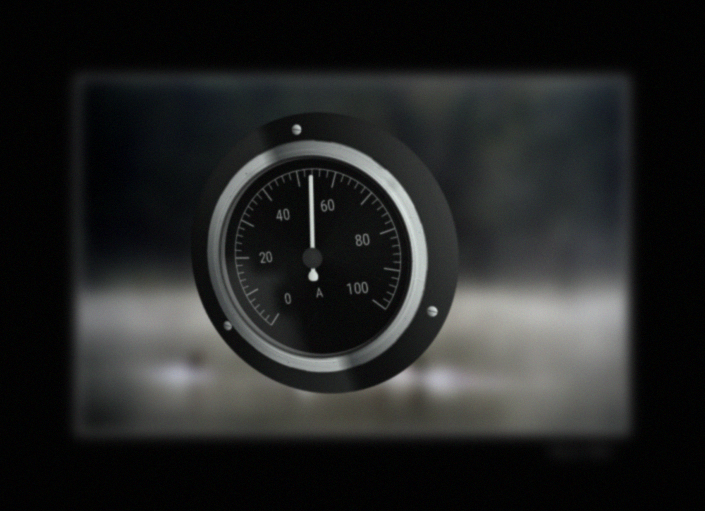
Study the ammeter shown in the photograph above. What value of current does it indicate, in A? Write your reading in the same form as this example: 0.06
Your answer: 54
